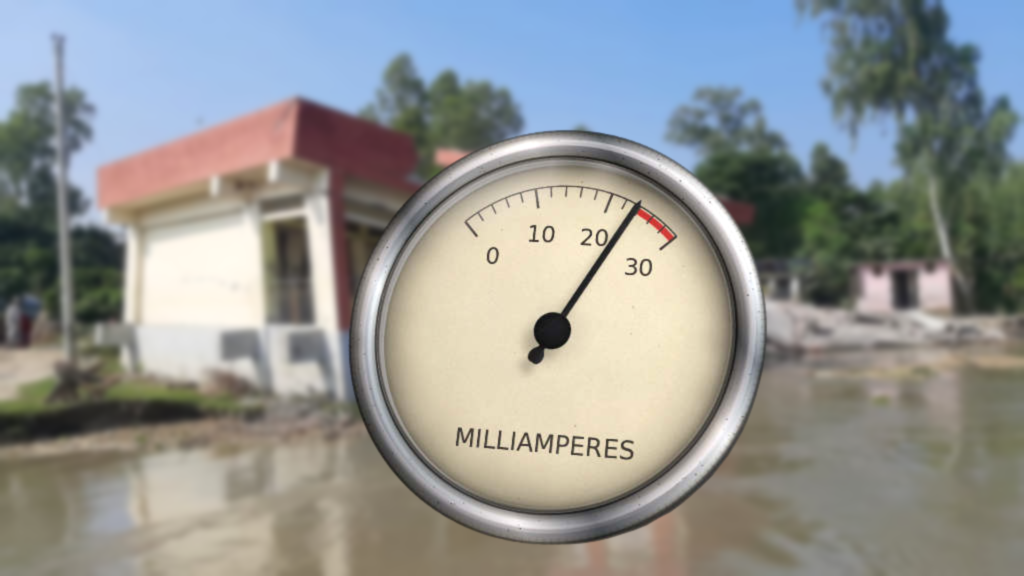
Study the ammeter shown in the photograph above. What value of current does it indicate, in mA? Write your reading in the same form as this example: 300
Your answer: 24
